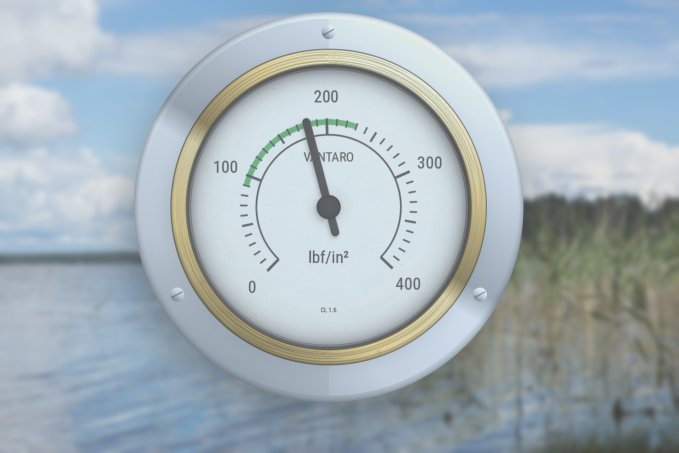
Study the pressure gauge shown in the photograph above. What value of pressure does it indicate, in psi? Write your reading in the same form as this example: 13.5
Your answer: 180
